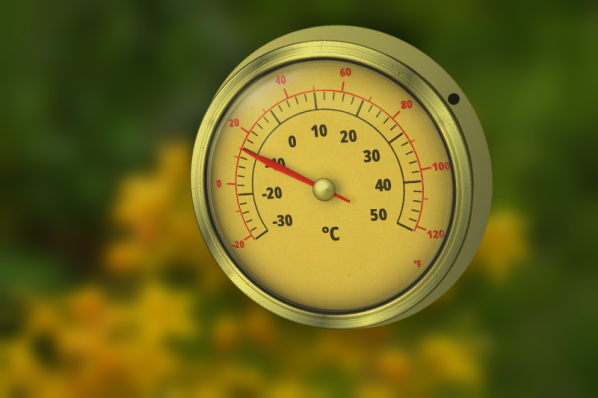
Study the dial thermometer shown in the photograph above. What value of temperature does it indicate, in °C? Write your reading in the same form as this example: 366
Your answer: -10
